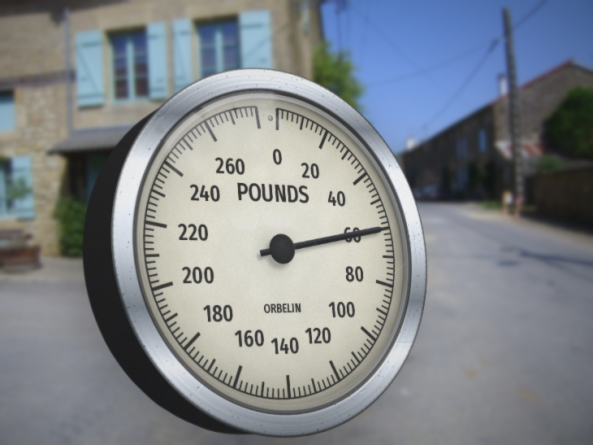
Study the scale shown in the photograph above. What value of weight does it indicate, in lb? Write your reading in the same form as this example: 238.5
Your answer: 60
